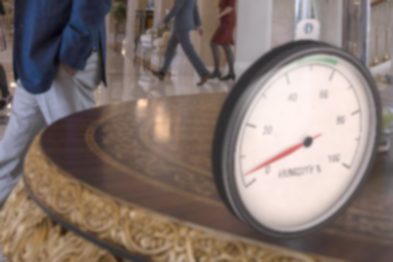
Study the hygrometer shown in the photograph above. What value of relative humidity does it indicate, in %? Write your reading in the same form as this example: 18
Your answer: 5
